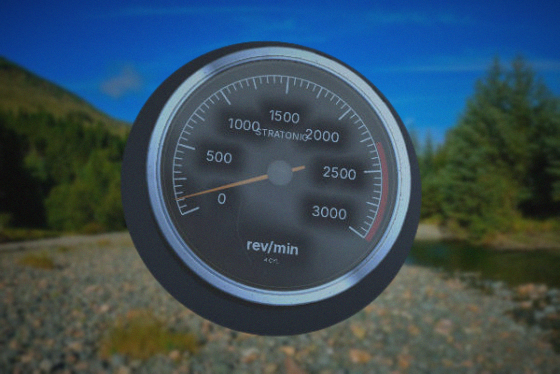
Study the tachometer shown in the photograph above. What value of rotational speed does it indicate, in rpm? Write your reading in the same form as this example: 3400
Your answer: 100
